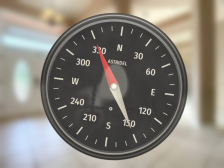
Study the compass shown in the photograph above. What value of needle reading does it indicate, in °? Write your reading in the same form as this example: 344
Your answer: 330
